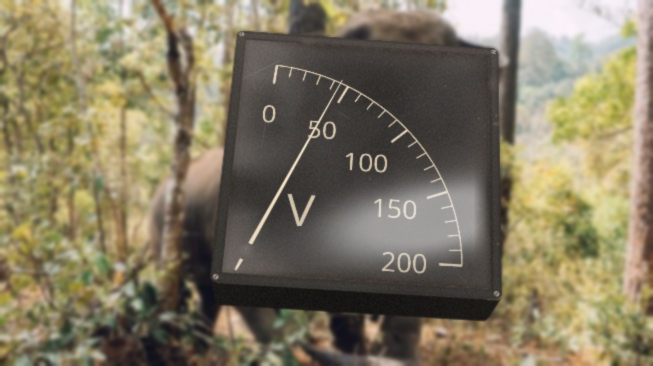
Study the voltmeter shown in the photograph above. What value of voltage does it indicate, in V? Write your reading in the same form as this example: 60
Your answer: 45
